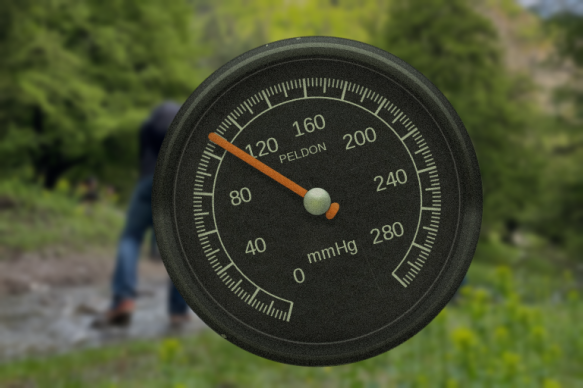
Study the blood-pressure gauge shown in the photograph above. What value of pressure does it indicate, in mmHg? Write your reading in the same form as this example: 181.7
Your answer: 108
